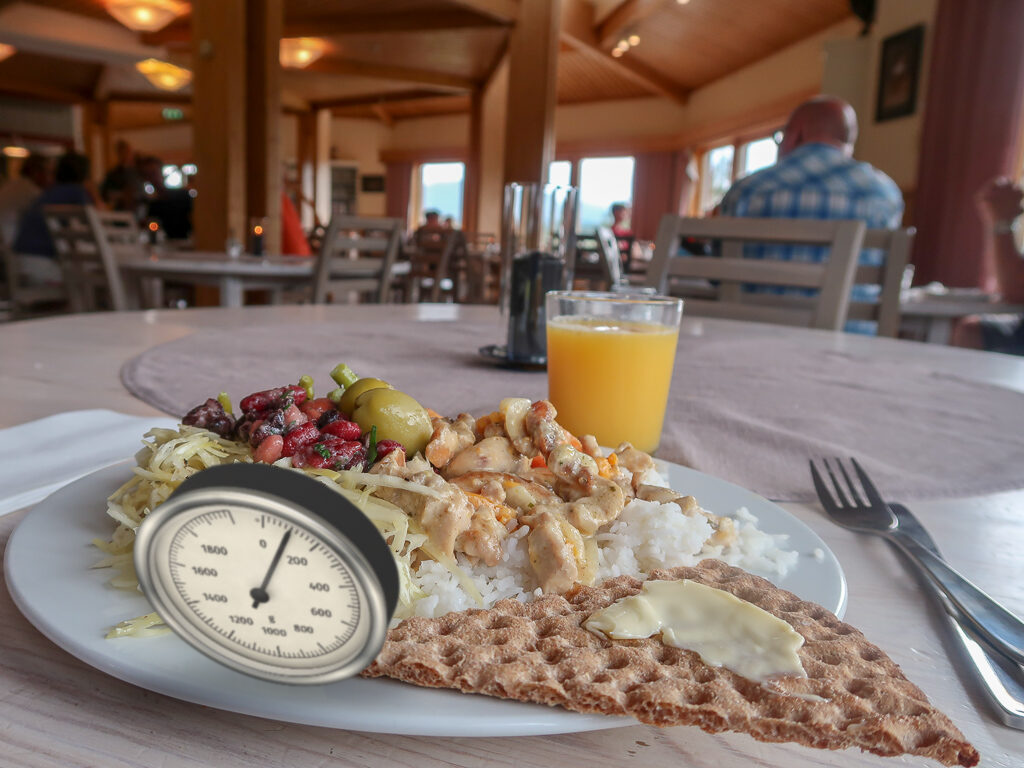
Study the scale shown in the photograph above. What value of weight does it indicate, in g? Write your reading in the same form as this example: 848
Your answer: 100
